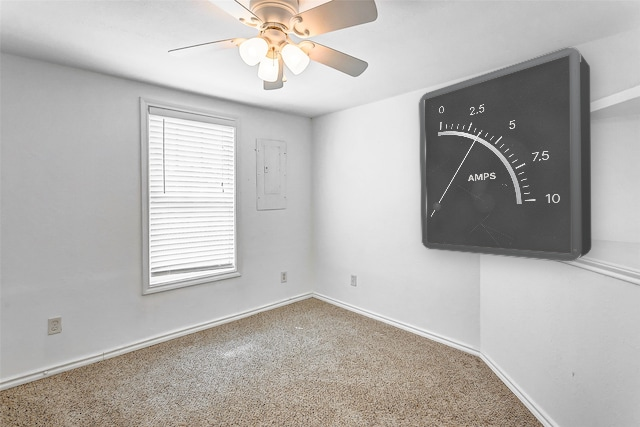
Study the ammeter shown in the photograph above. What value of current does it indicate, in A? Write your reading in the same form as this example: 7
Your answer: 3.5
